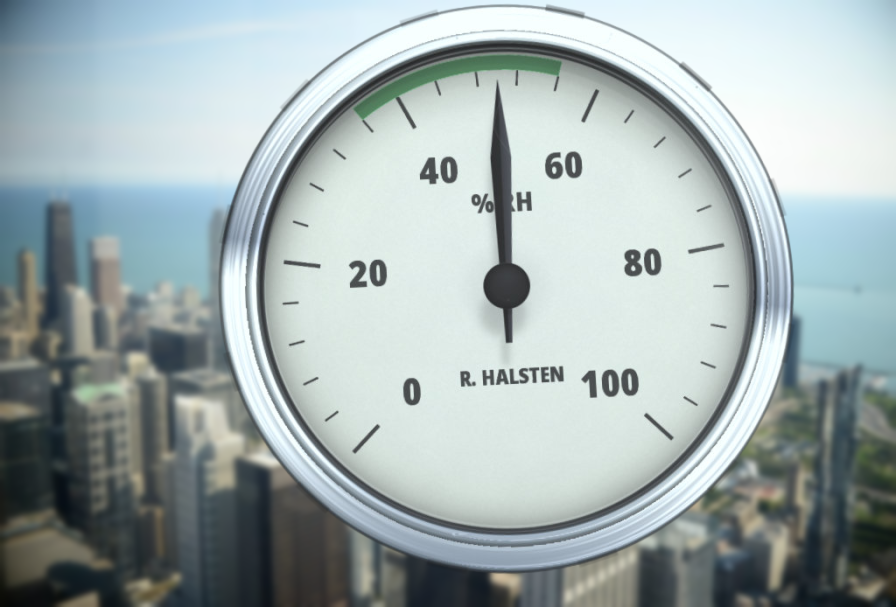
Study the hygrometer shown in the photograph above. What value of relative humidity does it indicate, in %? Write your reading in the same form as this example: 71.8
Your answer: 50
